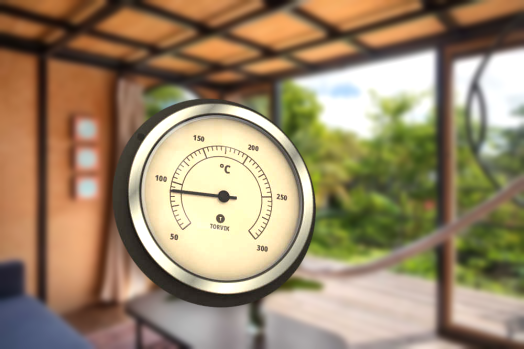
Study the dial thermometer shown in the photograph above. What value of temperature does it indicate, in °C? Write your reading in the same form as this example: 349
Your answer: 90
